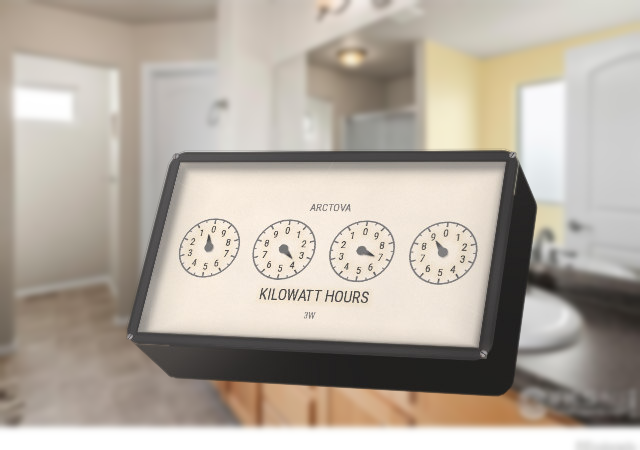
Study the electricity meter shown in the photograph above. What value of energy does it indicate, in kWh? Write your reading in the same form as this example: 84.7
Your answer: 369
